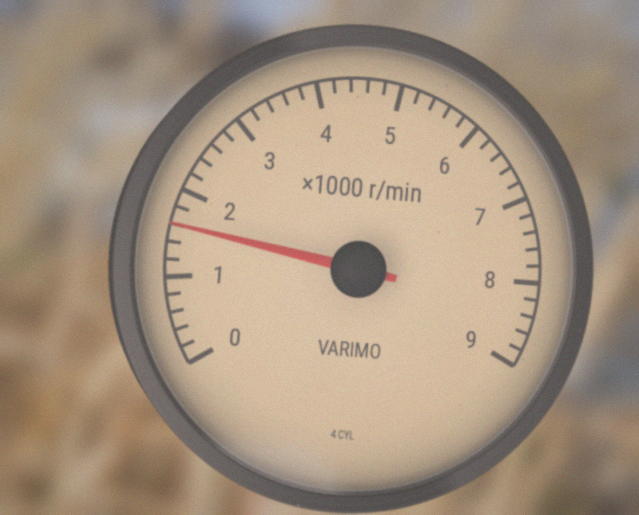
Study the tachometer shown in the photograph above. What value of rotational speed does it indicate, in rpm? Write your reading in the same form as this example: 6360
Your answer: 1600
